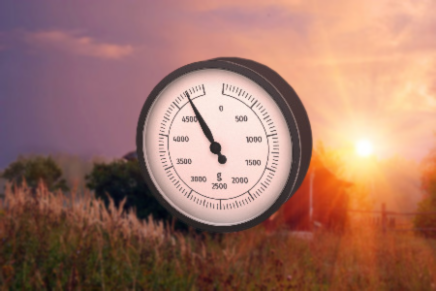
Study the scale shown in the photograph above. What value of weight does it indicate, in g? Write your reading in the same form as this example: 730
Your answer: 4750
